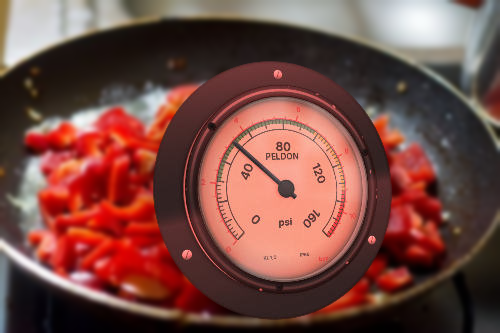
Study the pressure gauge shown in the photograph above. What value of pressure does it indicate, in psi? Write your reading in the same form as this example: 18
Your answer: 50
